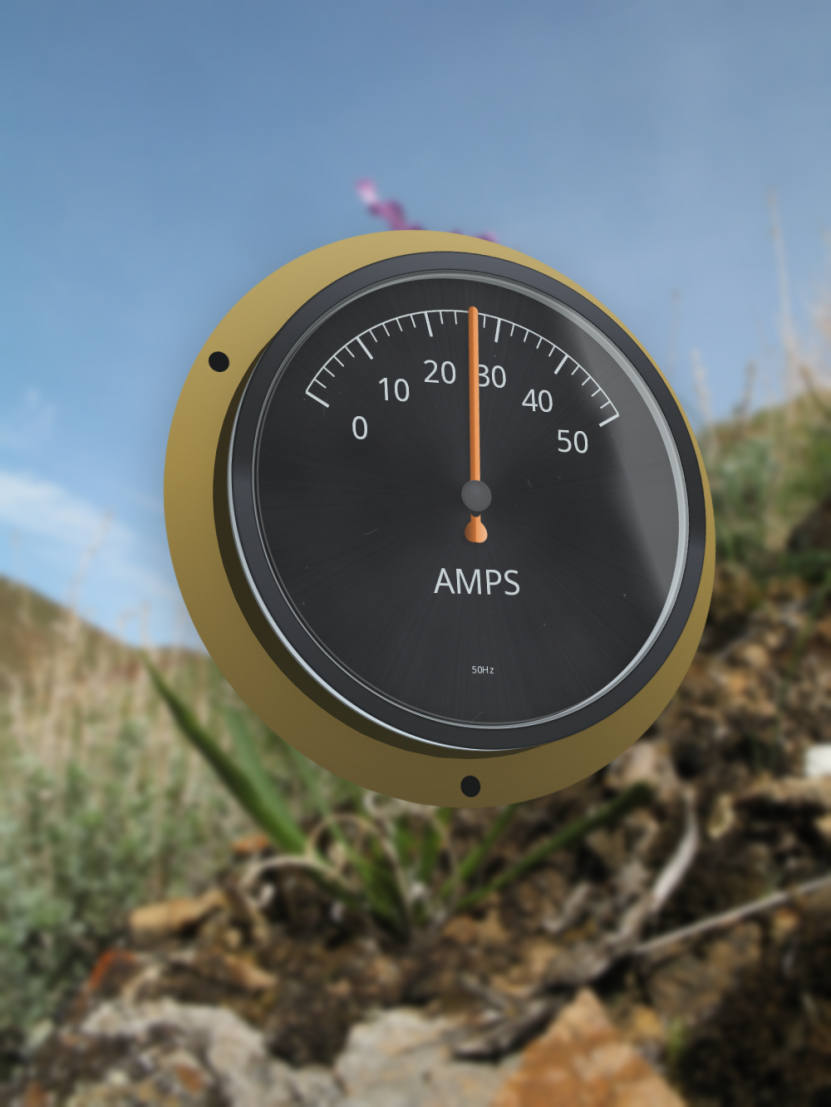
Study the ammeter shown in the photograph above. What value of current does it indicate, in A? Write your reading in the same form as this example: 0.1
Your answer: 26
